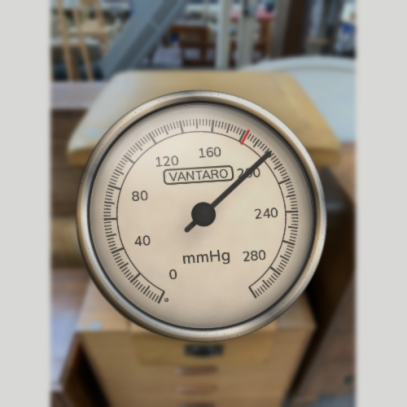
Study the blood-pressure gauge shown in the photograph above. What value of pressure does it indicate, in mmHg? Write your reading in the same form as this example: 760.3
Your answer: 200
